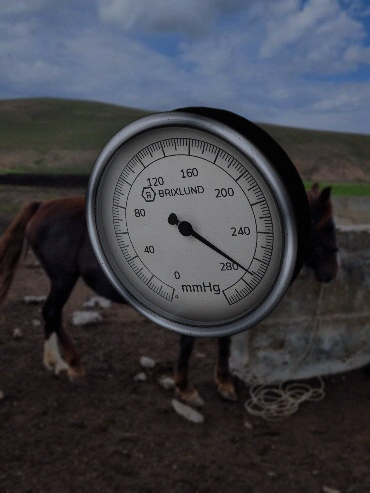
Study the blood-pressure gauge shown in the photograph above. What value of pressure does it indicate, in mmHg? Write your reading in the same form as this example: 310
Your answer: 270
